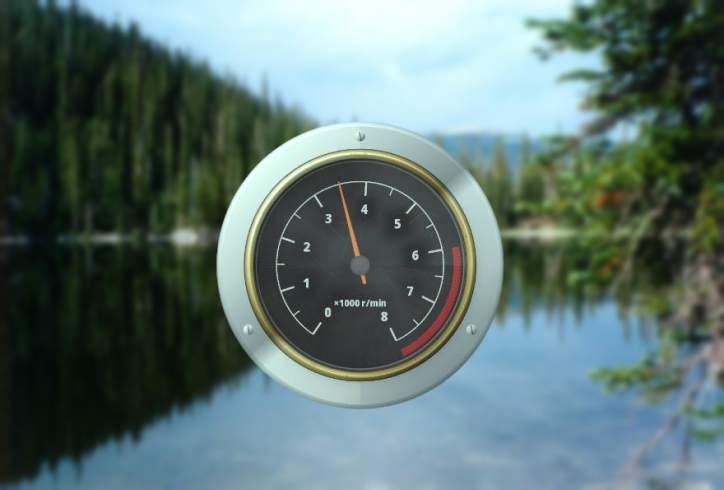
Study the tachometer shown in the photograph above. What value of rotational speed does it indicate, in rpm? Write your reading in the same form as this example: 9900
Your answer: 3500
